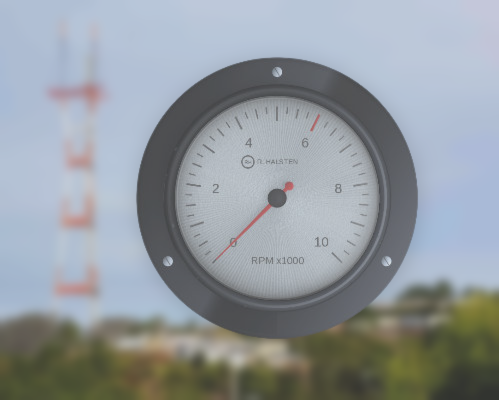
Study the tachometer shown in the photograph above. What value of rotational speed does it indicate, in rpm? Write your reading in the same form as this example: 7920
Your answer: 0
